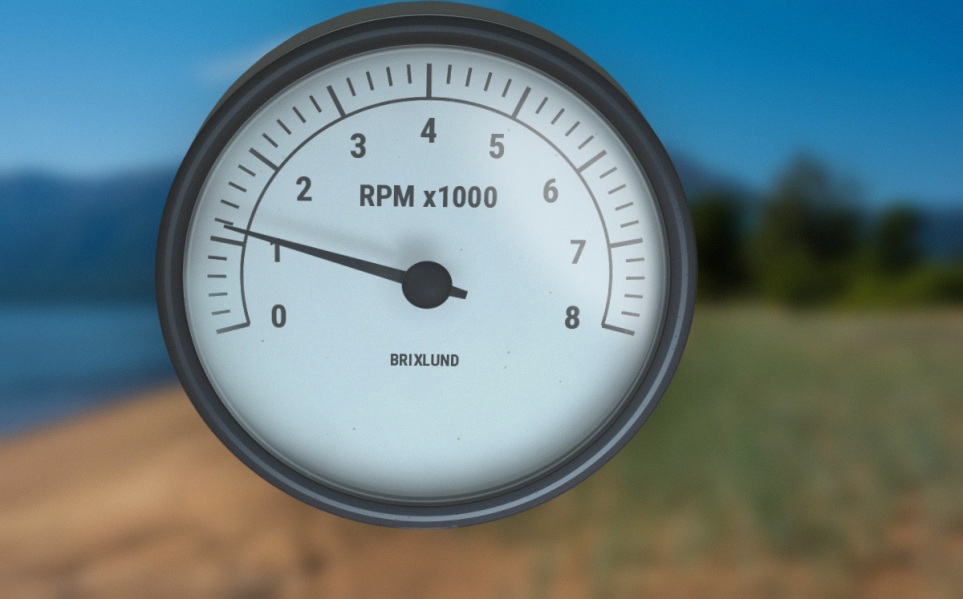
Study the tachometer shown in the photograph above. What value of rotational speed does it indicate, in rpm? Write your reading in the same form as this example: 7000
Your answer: 1200
